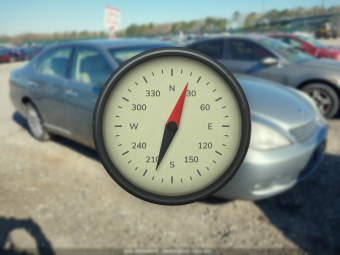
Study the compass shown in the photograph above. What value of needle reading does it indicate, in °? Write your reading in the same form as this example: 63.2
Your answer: 20
